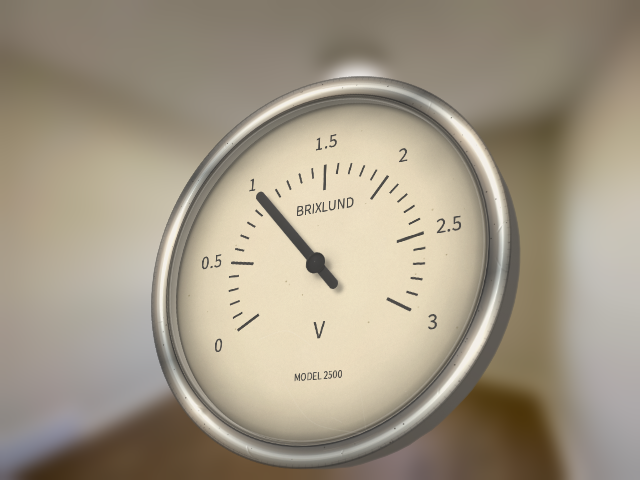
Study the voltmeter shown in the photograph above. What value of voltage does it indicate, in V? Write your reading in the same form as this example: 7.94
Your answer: 1
